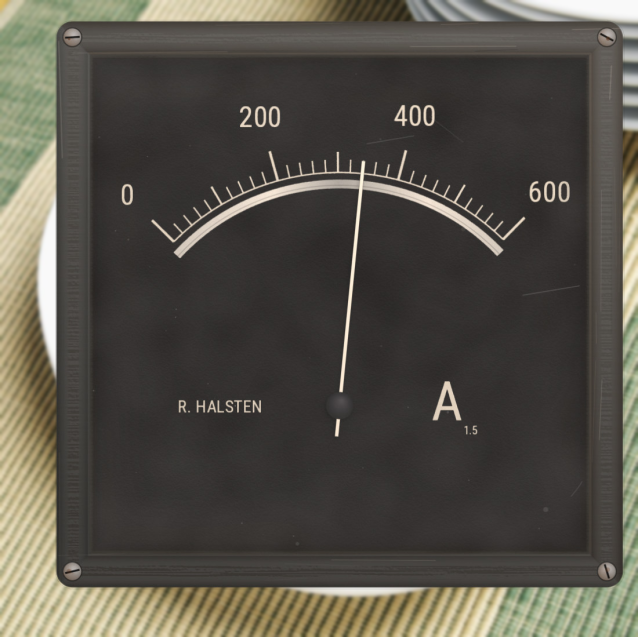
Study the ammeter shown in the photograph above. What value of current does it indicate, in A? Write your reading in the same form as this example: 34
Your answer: 340
